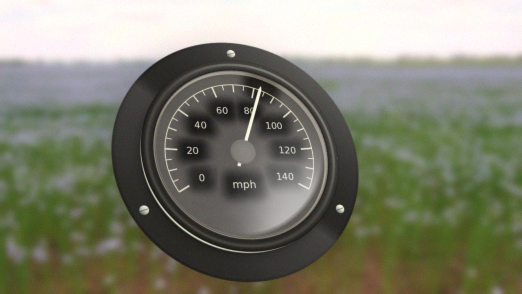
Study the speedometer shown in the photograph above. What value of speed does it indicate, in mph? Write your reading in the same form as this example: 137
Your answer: 82.5
